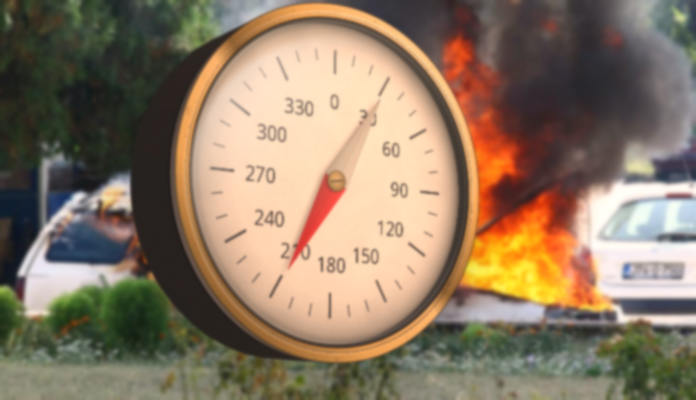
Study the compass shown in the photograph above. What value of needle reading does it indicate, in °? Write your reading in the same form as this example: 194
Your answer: 210
